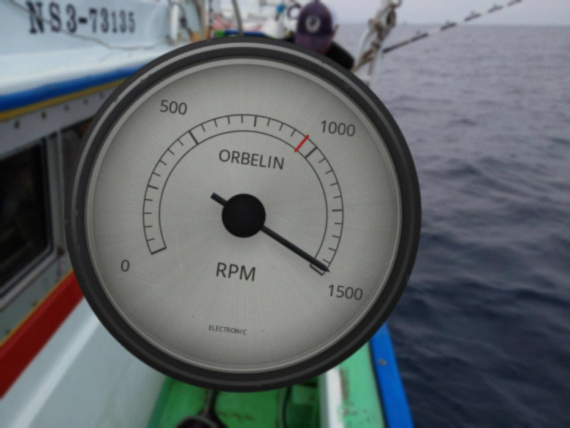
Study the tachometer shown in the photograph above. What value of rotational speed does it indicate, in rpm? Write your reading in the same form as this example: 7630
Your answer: 1475
